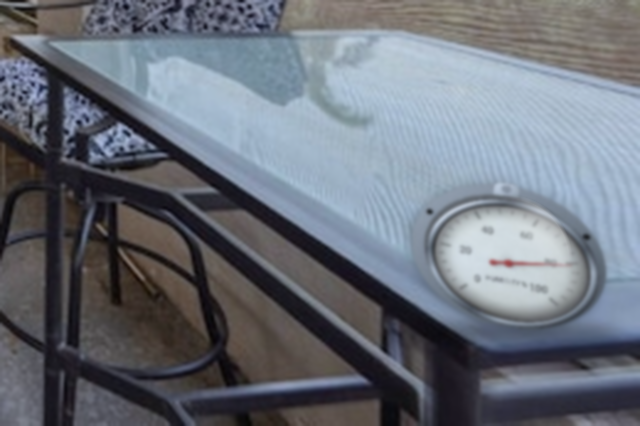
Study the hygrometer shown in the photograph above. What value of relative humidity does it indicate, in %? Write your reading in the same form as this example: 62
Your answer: 80
